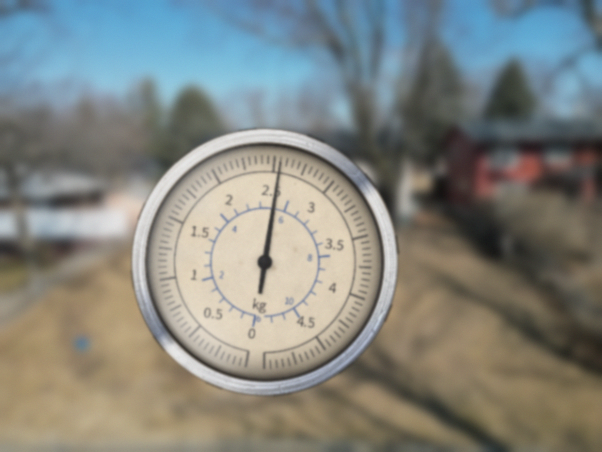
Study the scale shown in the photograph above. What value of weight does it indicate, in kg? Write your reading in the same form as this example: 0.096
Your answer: 2.55
